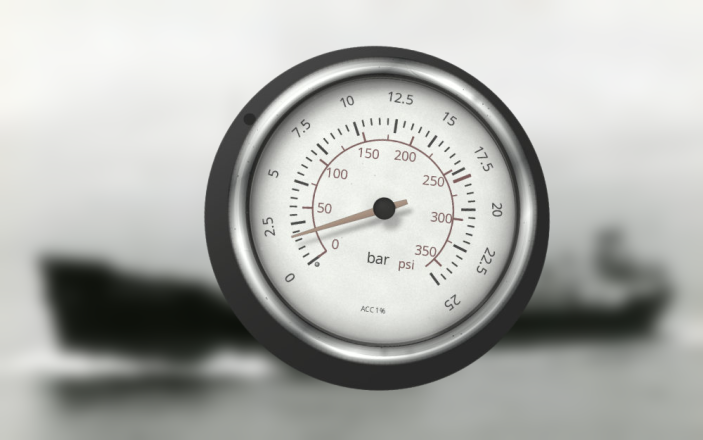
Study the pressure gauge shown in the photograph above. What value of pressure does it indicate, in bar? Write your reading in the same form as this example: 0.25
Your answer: 1.75
